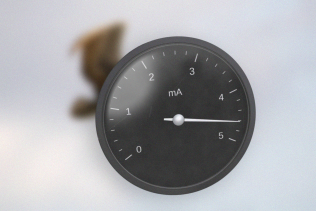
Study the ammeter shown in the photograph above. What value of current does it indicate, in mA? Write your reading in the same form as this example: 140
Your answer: 4.6
